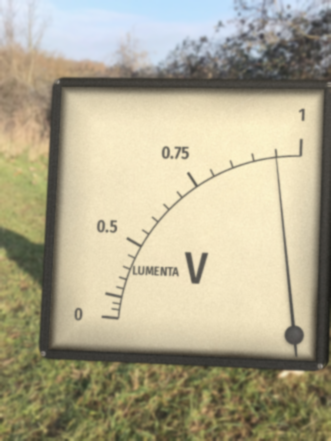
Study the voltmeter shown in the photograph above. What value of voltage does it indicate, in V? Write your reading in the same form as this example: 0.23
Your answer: 0.95
